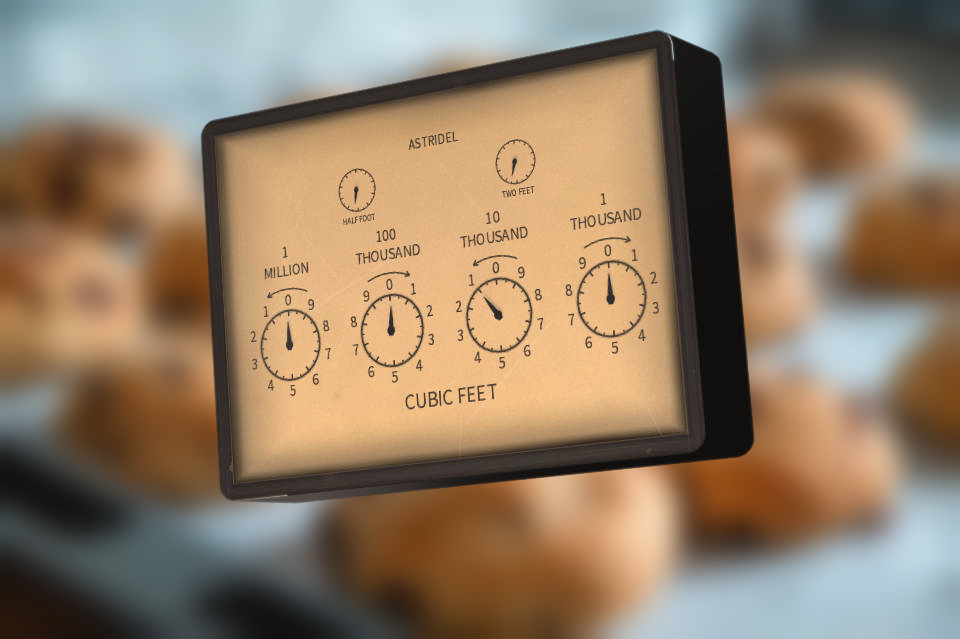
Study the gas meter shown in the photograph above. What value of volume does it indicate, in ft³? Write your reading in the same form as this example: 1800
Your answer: 1000
